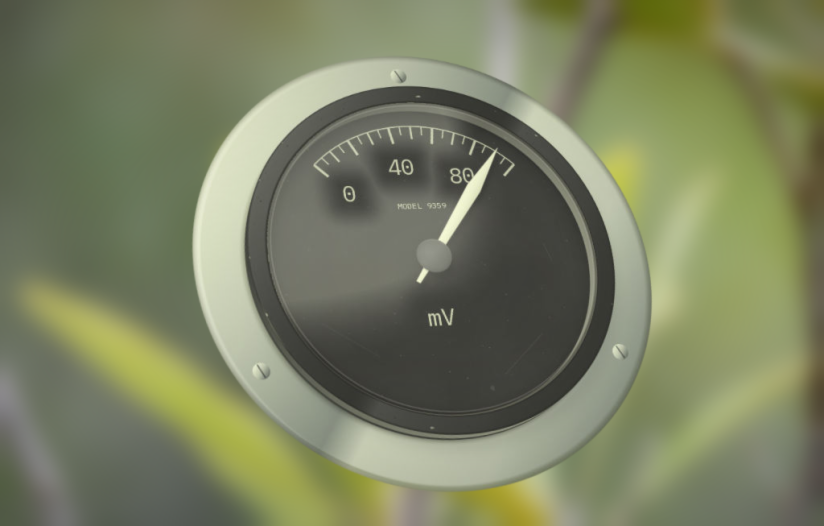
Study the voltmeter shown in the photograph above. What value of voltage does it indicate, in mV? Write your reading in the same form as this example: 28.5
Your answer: 90
